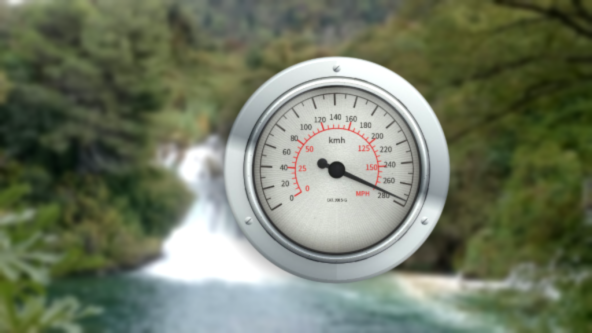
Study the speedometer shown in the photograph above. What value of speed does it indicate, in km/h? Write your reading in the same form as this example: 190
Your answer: 275
